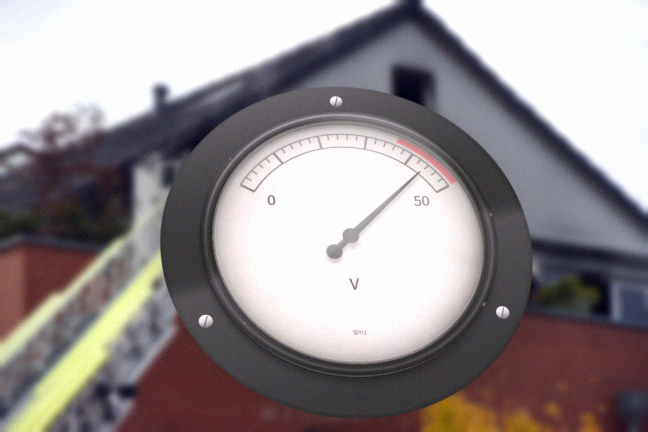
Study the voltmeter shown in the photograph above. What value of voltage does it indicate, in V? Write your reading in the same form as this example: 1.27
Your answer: 44
